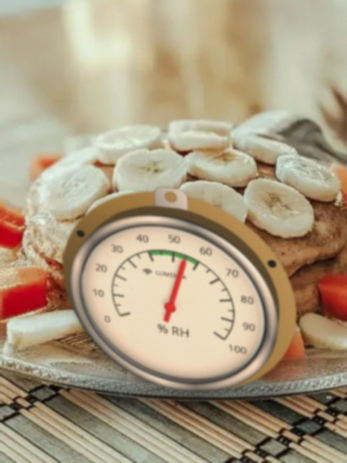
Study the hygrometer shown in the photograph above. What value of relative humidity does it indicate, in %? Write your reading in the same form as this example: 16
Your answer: 55
